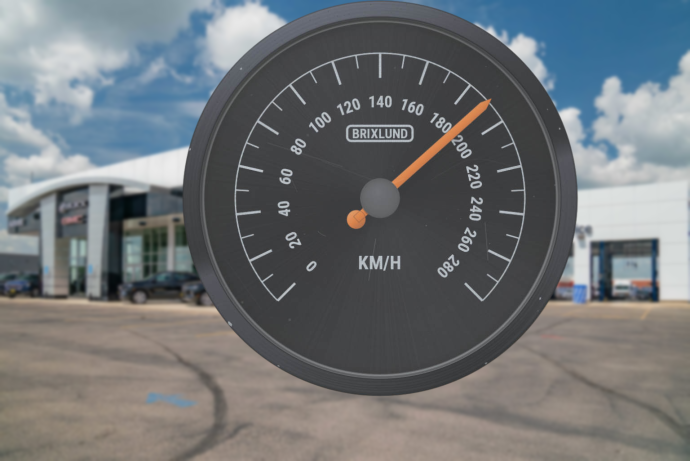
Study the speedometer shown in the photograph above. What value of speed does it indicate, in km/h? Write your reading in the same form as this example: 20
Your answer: 190
